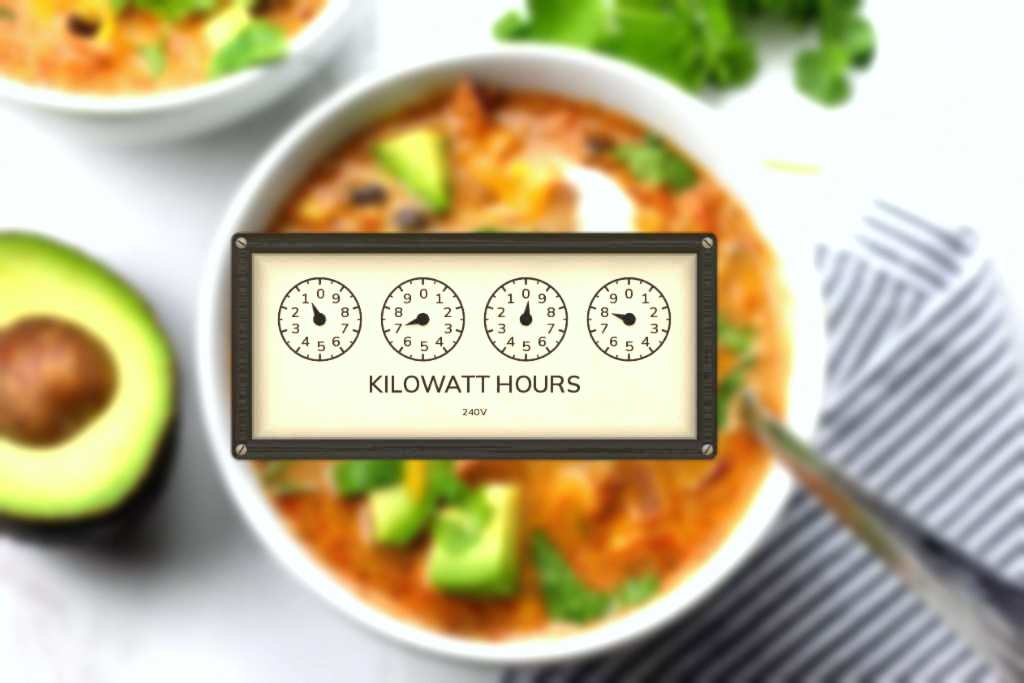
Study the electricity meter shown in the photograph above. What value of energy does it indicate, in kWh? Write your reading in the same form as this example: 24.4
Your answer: 698
